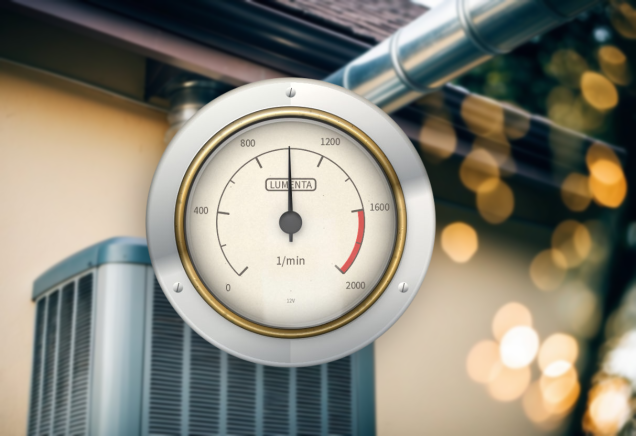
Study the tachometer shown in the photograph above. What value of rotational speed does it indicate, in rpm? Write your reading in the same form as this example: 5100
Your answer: 1000
